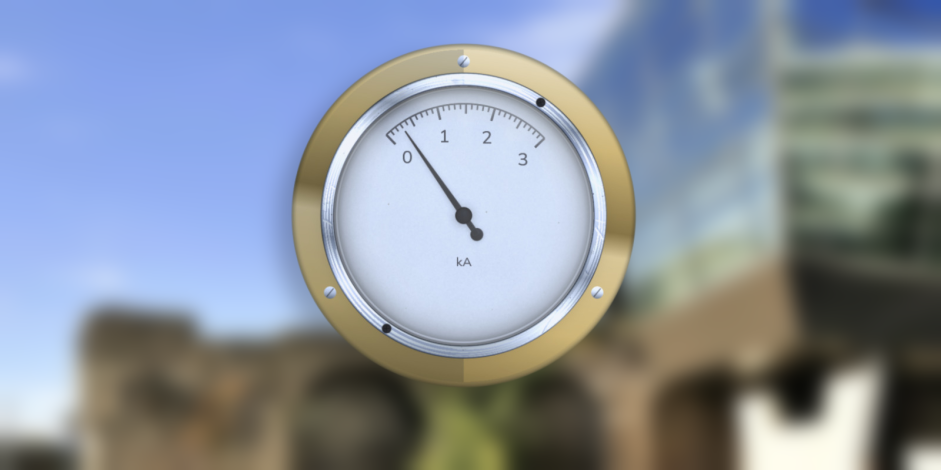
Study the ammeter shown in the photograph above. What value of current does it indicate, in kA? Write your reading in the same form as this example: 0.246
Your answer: 0.3
